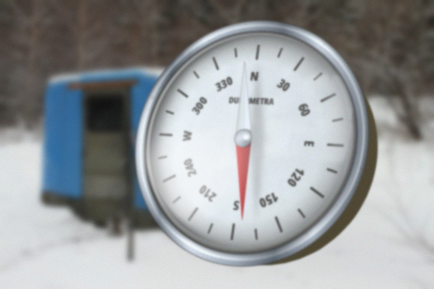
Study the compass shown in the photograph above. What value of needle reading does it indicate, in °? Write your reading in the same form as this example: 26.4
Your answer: 172.5
